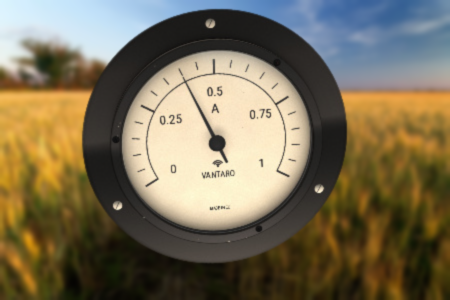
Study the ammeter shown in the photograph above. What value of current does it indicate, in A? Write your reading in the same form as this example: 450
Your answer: 0.4
